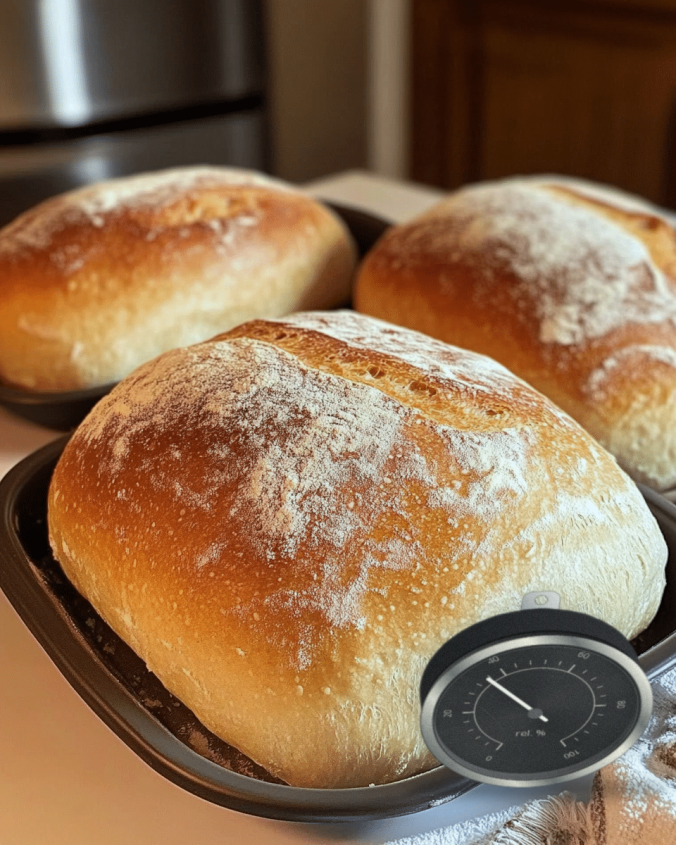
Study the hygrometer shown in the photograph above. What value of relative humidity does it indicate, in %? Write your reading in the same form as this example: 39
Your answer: 36
